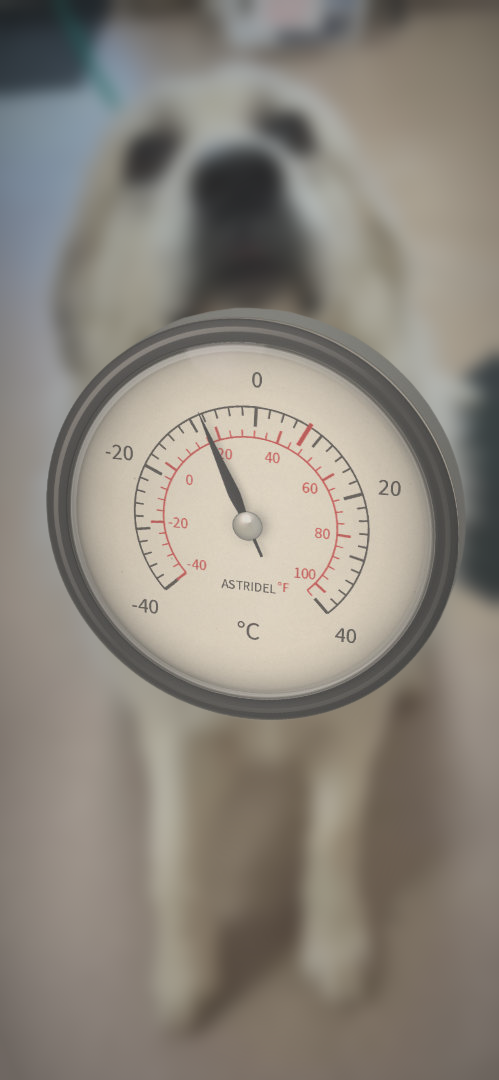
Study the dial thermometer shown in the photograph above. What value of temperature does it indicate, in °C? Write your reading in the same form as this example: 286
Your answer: -8
